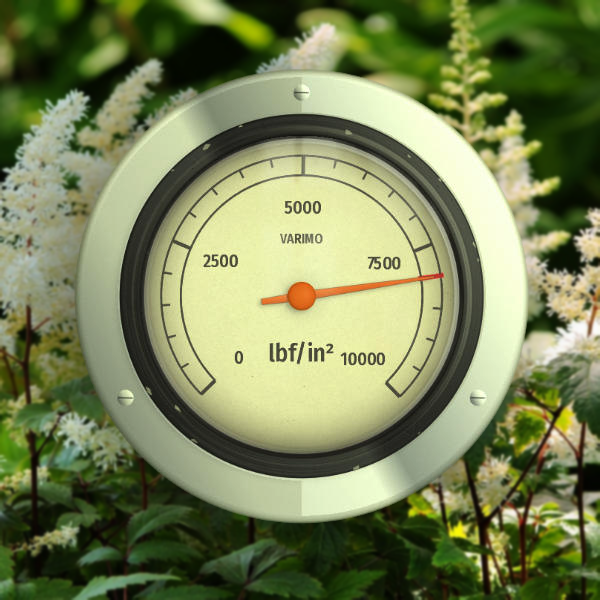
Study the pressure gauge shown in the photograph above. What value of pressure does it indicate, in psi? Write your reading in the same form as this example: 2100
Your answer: 8000
